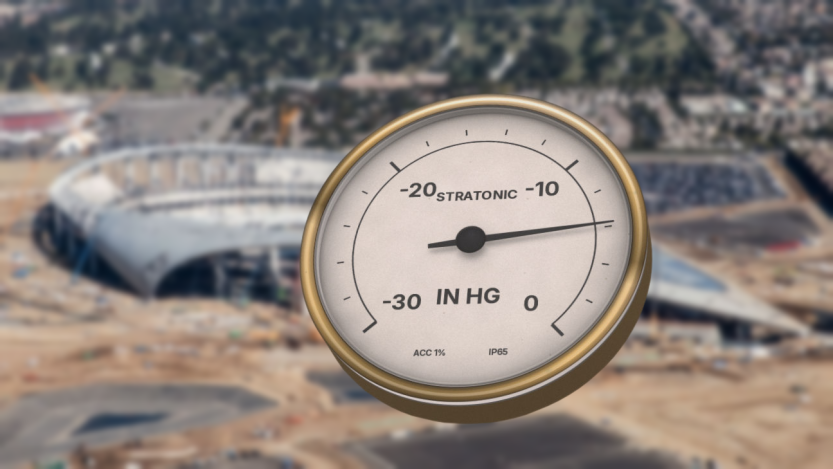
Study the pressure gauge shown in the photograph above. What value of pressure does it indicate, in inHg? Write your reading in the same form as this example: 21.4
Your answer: -6
